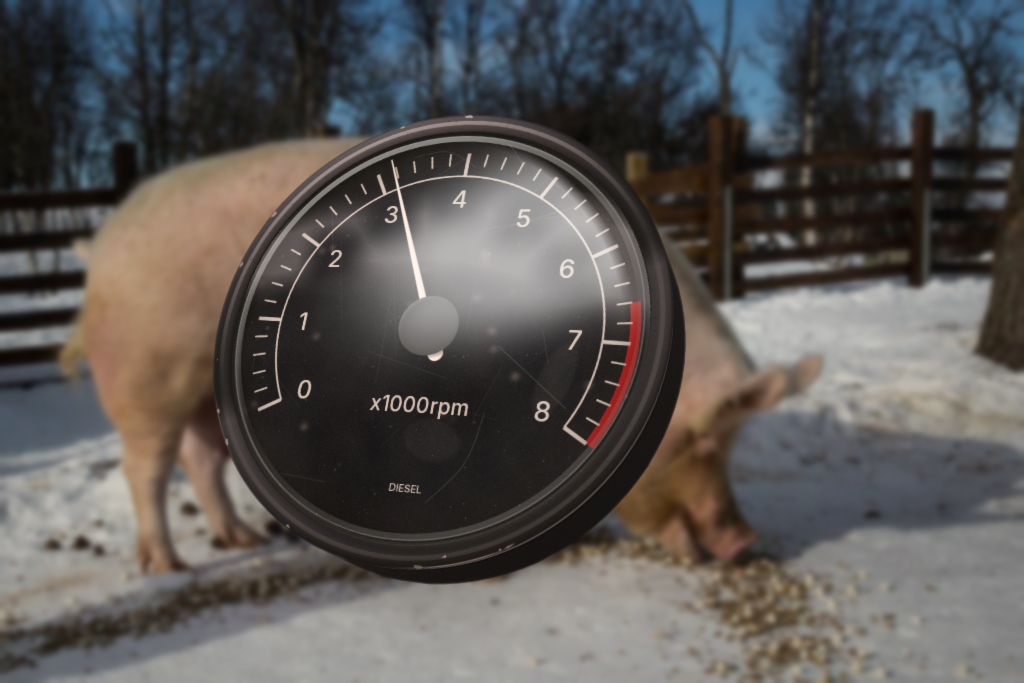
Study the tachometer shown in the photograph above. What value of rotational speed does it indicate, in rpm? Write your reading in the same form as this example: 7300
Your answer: 3200
